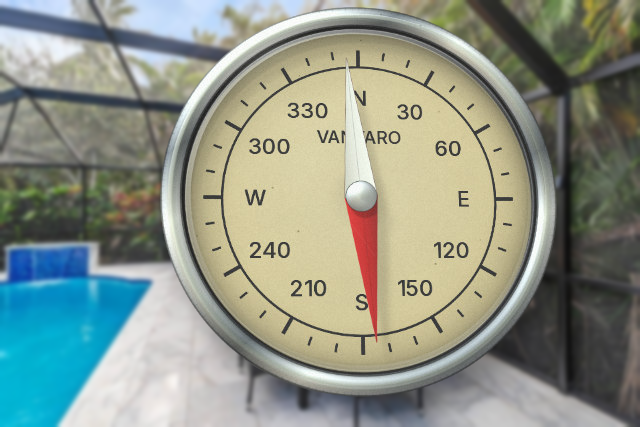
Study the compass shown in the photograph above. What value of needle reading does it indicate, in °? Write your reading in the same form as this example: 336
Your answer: 175
